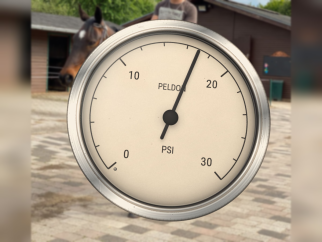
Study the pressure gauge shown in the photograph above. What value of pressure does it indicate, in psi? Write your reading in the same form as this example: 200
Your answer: 17
